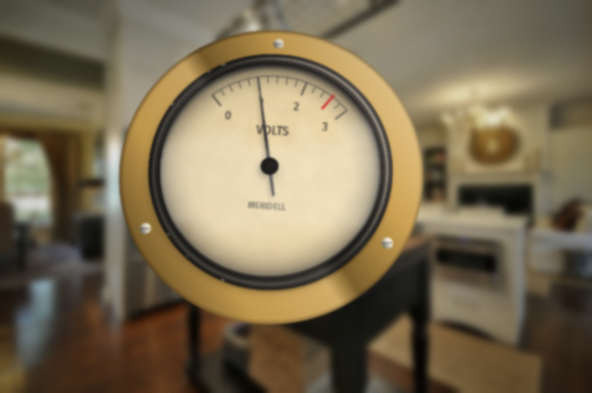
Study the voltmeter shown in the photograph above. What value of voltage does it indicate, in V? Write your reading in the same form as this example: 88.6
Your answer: 1
